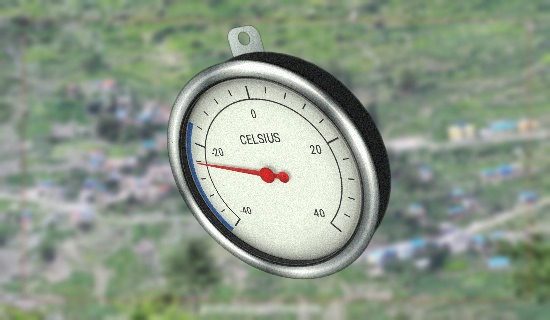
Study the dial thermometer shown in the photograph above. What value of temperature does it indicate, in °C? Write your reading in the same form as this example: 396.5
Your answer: -24
